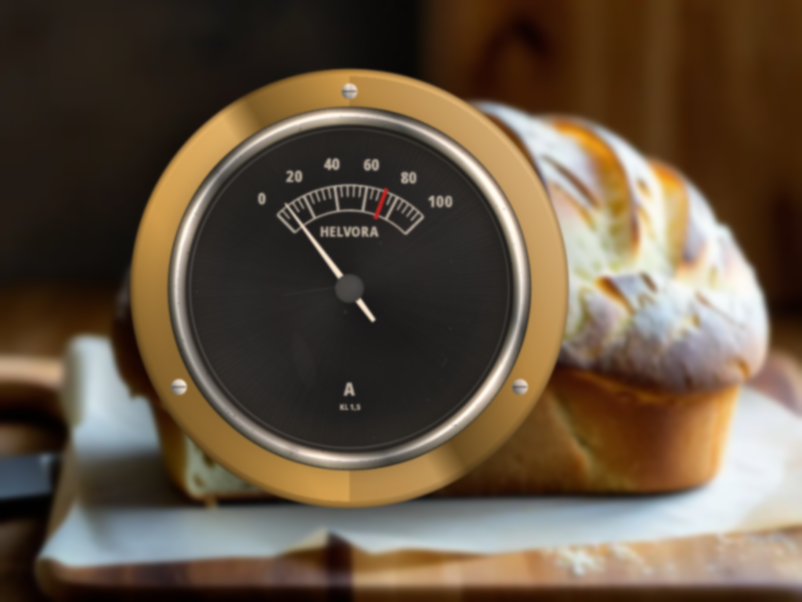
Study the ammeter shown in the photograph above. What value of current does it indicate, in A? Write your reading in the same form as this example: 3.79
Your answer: 8
